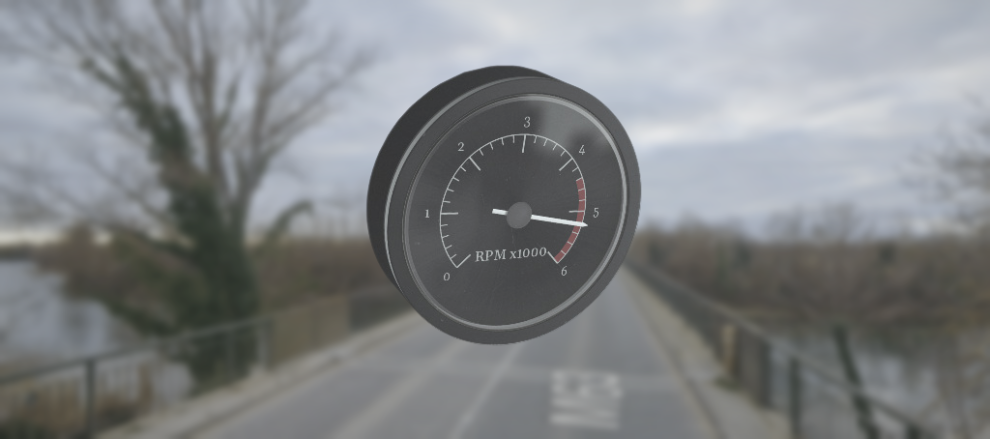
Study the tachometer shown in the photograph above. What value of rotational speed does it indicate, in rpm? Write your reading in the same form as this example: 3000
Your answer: 5200
